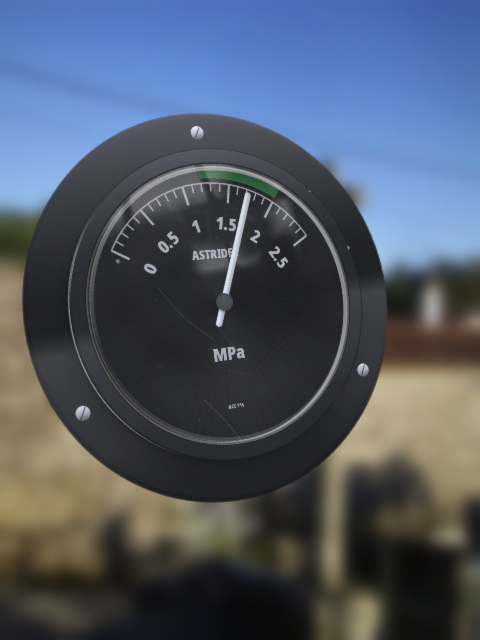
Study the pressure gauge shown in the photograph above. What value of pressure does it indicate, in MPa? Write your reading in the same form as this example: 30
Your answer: 1.7
